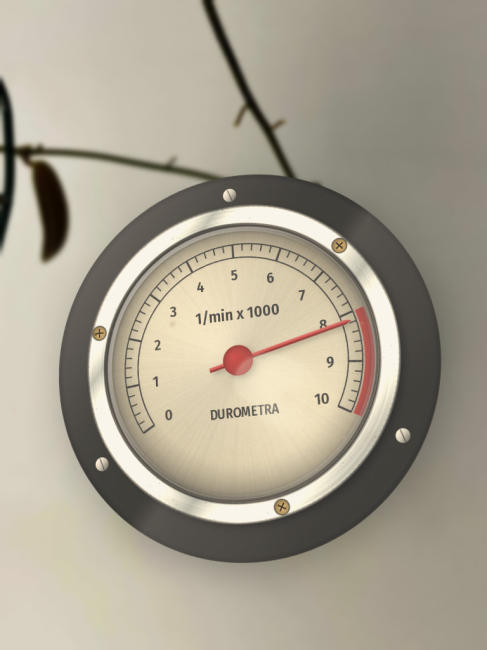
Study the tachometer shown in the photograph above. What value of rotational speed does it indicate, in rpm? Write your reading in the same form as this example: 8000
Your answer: 8200
